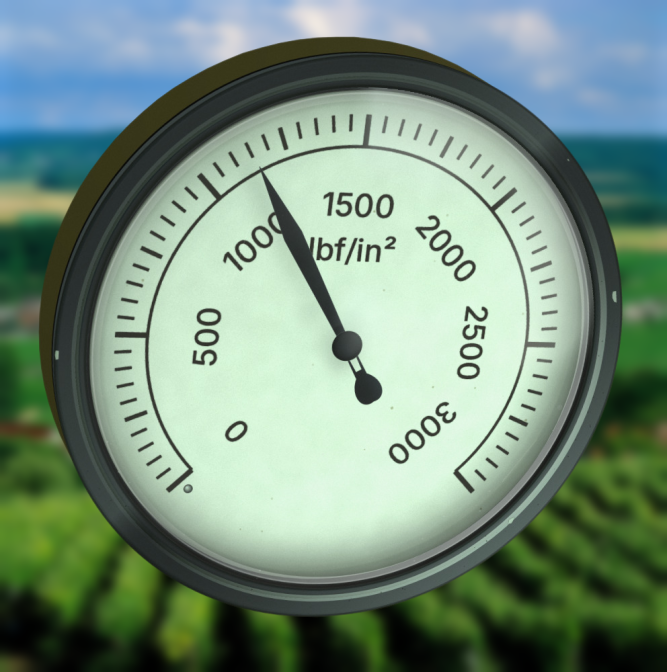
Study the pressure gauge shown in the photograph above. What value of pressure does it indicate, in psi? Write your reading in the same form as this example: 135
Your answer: 1150
